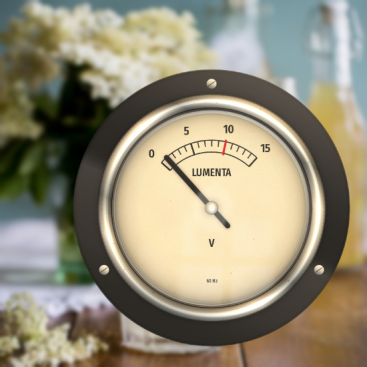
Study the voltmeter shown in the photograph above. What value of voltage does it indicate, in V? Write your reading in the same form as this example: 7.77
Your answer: 1
